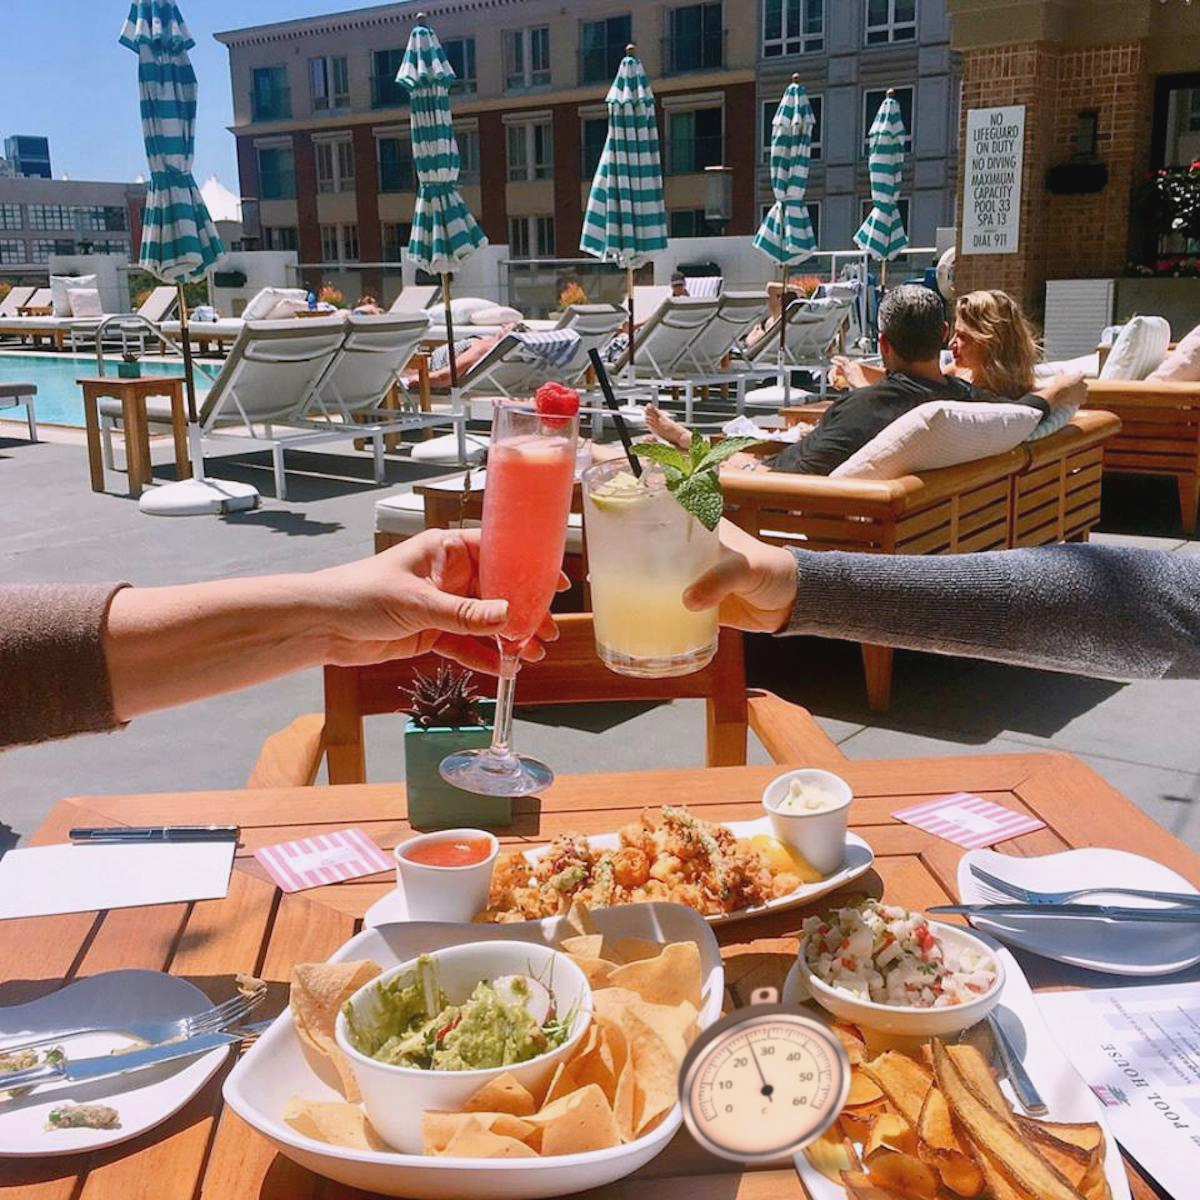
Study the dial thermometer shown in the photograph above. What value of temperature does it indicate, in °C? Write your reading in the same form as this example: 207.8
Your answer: 25
